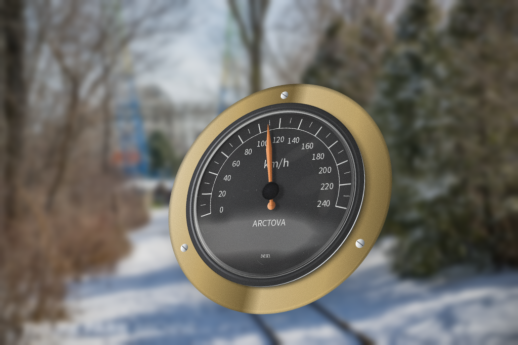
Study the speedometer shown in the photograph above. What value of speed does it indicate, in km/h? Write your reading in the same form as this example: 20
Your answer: 110
